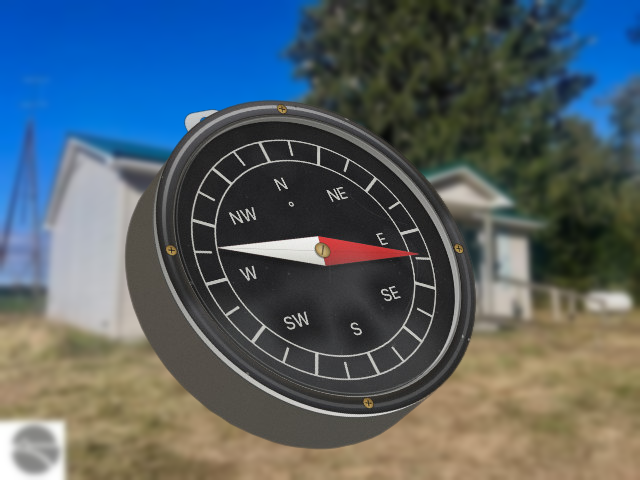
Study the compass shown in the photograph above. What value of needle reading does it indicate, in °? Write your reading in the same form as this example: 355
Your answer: 105
